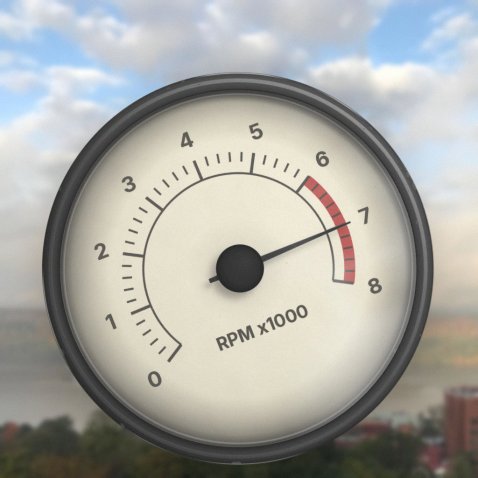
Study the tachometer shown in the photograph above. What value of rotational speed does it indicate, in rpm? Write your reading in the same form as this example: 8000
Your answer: 7000
